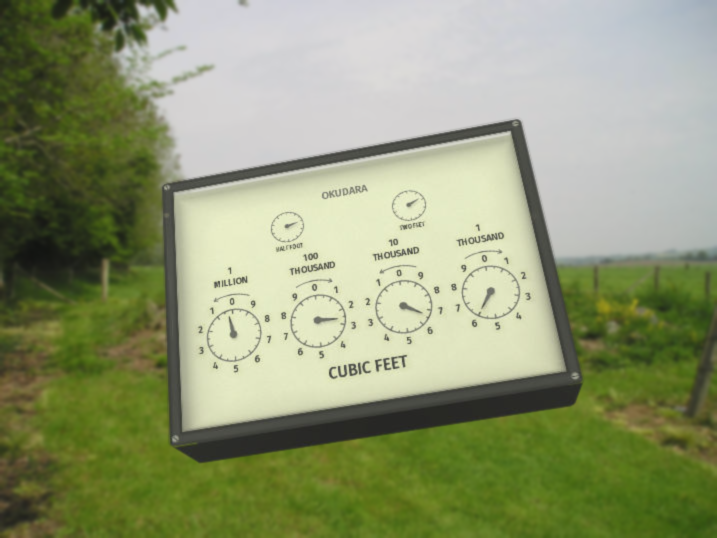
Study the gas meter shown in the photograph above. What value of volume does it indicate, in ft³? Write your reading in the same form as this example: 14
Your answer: 26600
